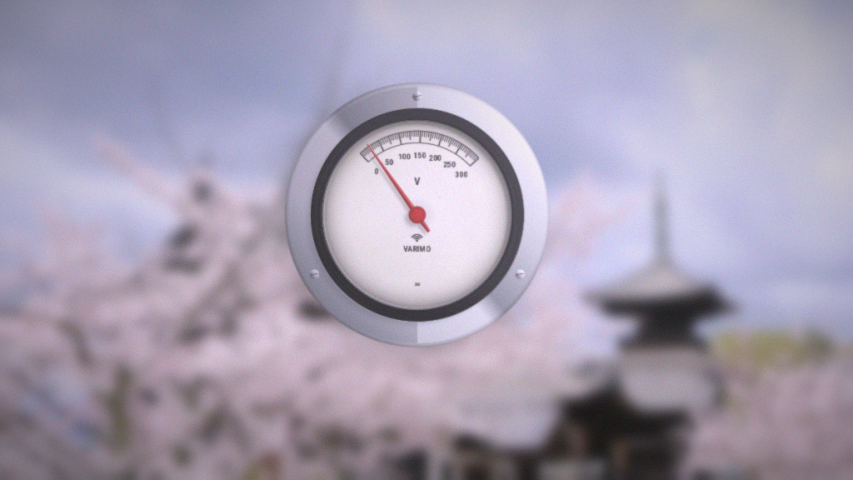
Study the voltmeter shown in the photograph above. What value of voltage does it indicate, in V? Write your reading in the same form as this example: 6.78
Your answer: 25
